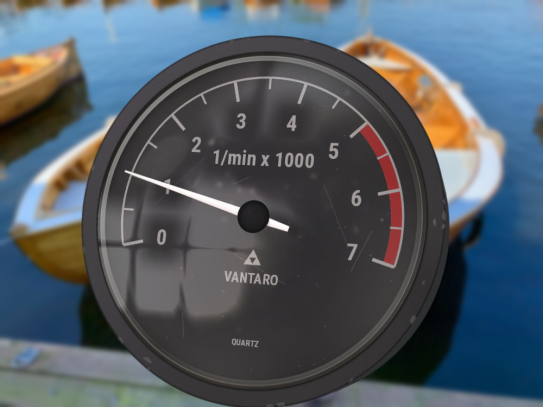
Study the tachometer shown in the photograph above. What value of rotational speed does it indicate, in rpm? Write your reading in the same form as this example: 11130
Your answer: 1000
